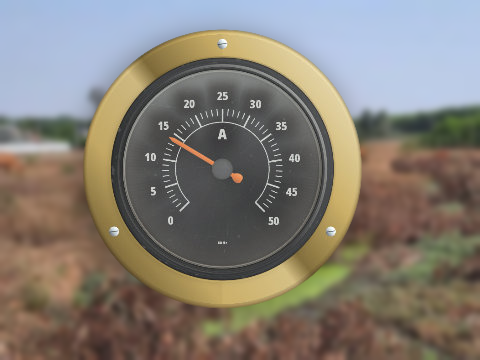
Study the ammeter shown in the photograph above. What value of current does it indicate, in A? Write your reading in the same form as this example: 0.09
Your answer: 14
